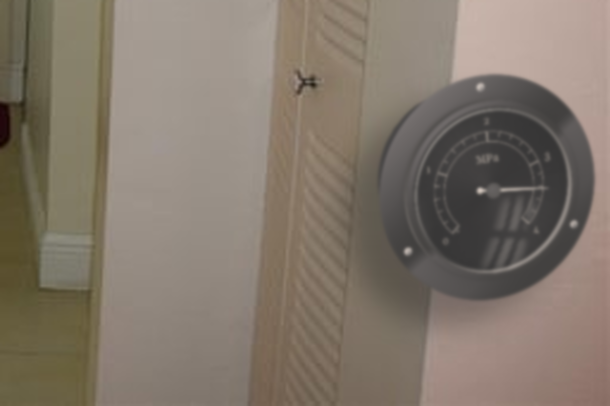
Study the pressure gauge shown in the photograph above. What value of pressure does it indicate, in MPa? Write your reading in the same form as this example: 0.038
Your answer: 3.4
